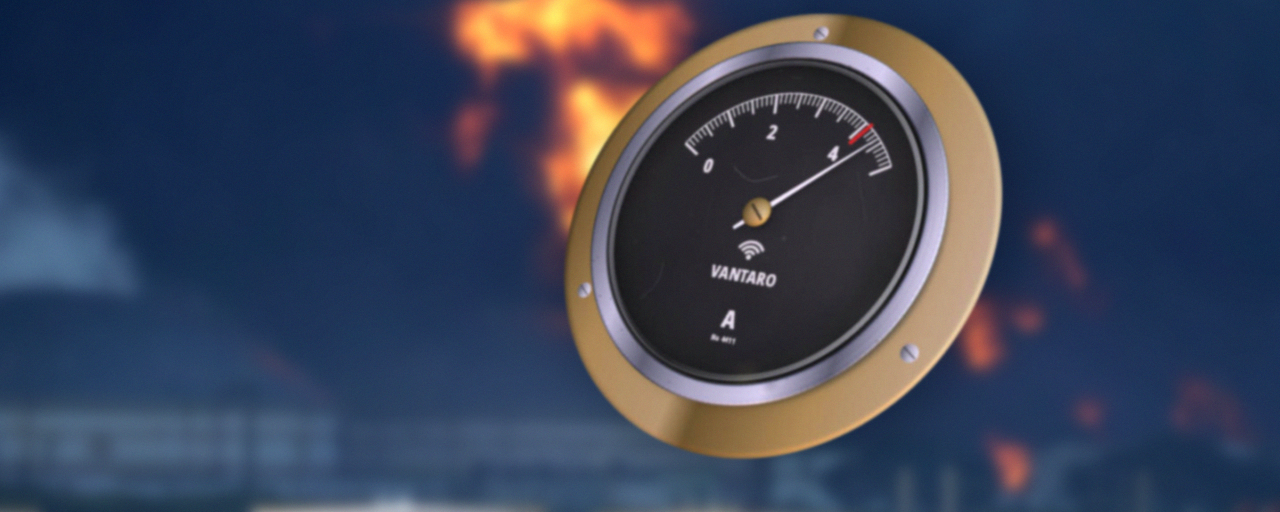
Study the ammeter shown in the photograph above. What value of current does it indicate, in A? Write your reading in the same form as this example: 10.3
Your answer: 4.5
